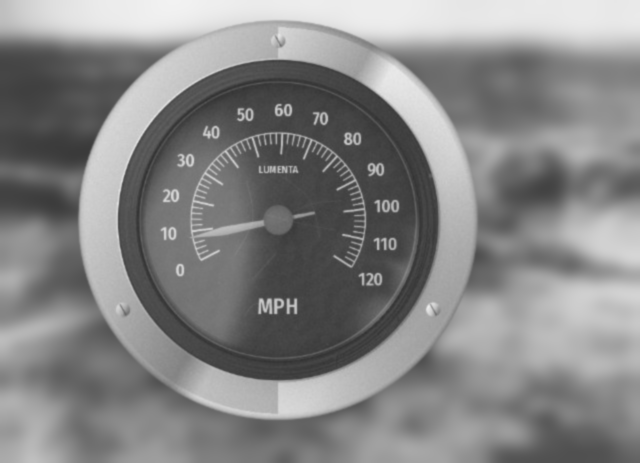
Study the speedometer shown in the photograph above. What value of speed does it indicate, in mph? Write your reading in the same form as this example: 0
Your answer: 8
